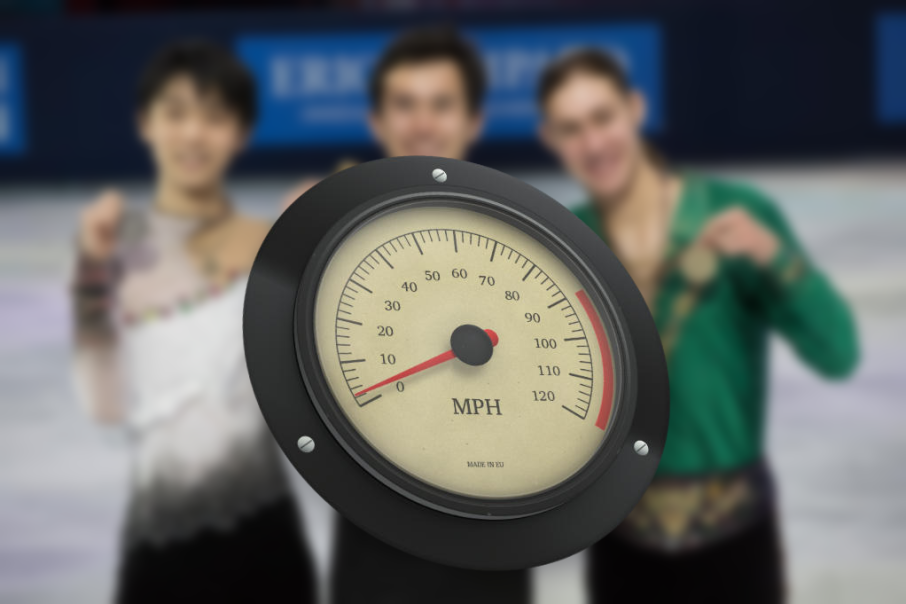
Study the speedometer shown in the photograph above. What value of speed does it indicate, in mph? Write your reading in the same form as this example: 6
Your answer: 2
